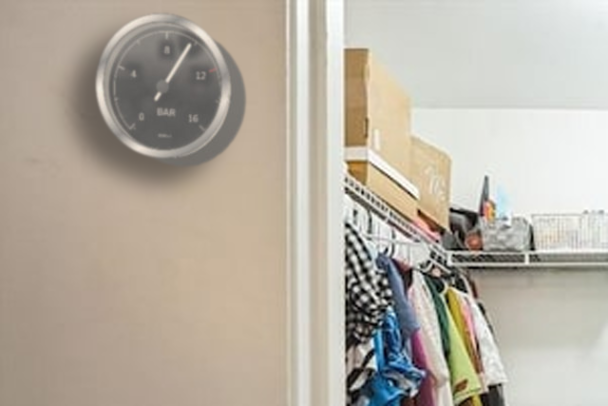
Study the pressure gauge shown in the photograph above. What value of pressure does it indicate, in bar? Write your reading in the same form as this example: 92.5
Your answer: 10
